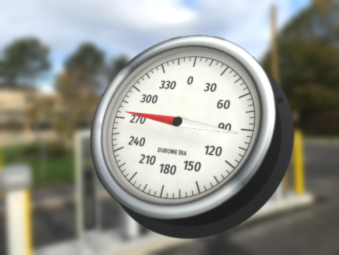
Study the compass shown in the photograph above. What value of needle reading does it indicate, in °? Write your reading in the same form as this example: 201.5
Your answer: 275
